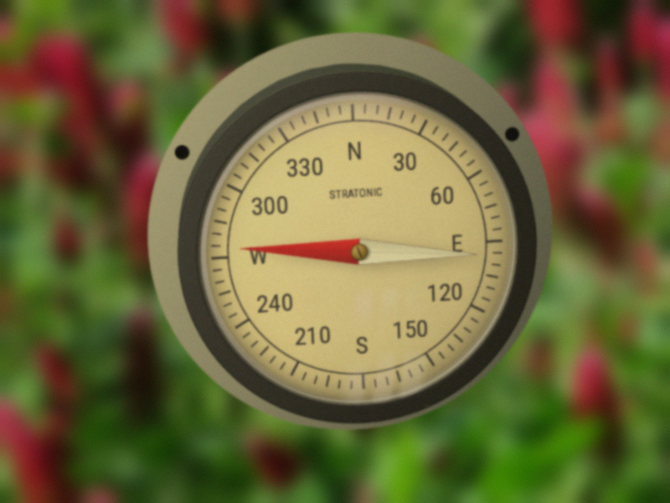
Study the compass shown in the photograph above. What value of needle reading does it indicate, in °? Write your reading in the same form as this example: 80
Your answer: 275
